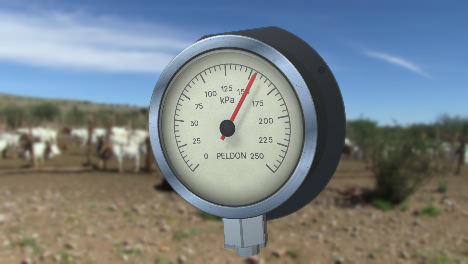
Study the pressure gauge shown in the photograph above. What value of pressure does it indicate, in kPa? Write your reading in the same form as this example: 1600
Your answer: 155
